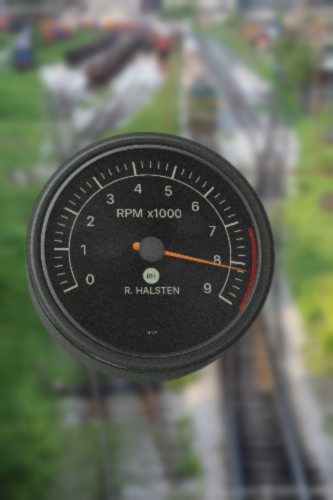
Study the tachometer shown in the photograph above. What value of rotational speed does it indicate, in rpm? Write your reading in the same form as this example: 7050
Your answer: 8200
